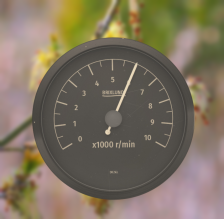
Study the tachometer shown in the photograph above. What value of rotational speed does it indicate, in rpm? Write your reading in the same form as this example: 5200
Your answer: 6000
